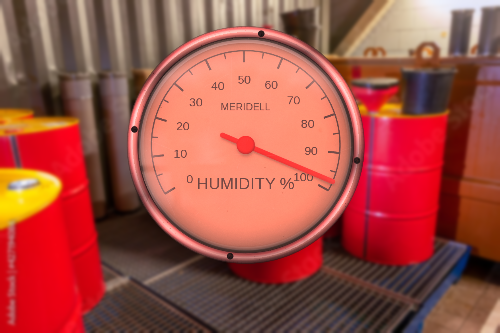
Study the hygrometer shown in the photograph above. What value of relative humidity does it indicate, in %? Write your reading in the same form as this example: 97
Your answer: 97.5
